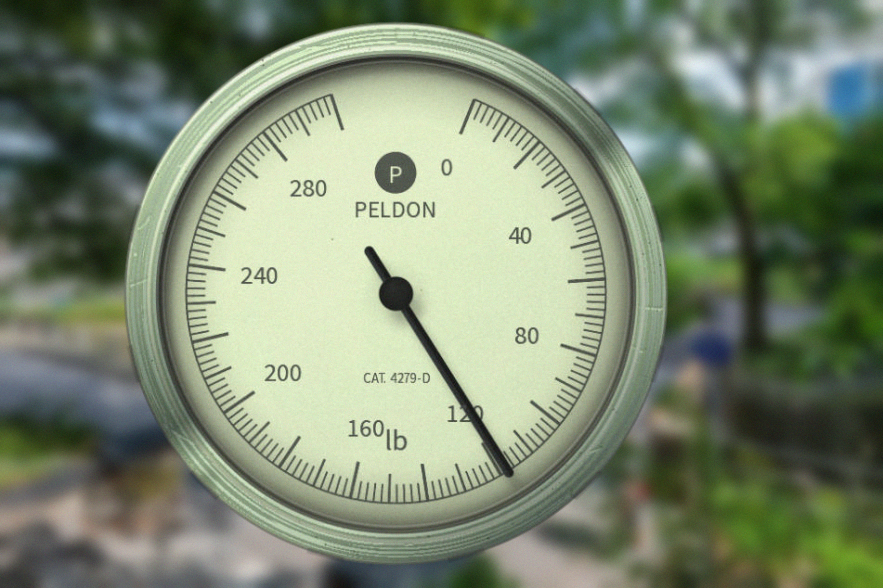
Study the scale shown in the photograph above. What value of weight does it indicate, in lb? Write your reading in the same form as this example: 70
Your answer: 118
